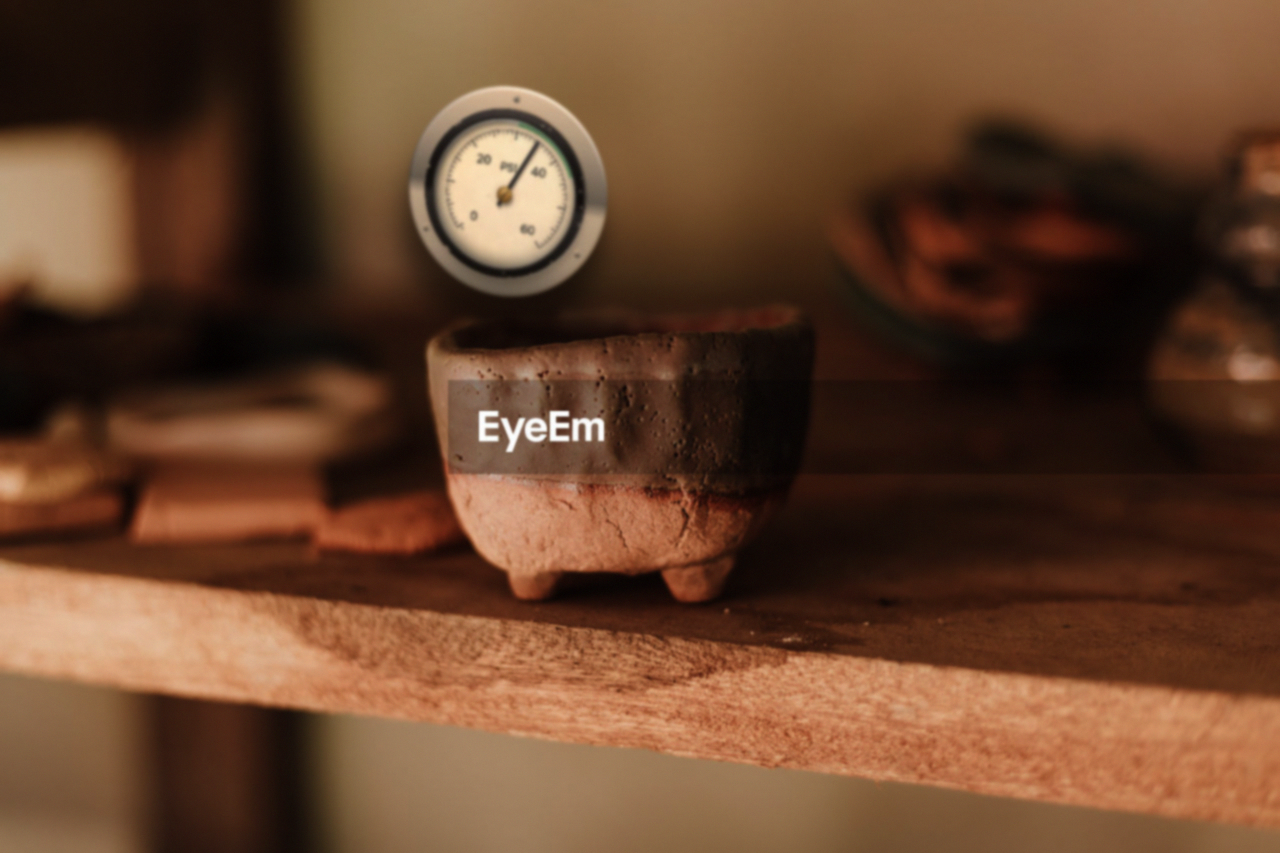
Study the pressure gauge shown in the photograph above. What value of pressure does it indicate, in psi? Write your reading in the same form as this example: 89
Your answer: 35
